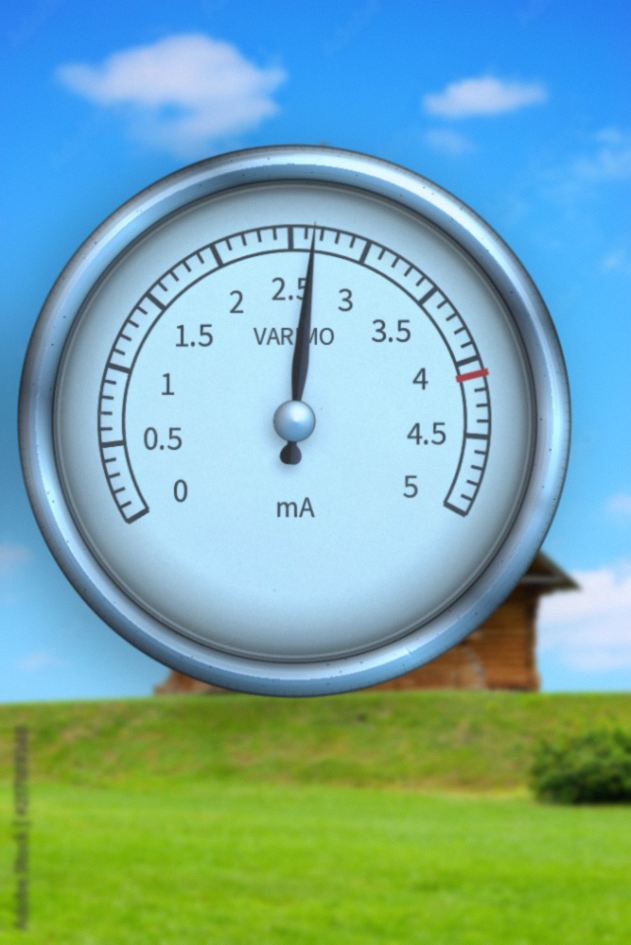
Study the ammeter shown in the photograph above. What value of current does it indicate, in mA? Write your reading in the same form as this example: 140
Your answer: 2.65
